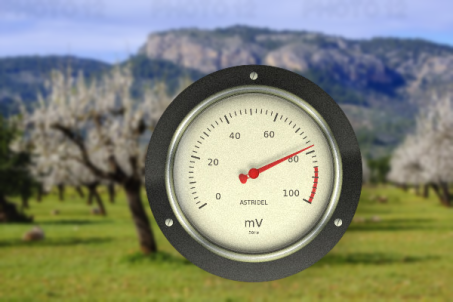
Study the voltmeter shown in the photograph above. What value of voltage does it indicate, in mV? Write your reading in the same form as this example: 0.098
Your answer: 78
